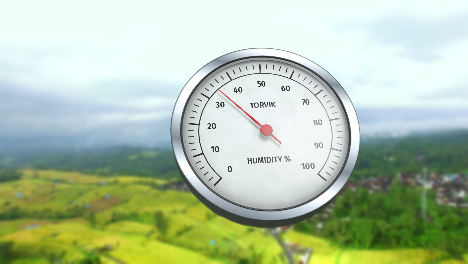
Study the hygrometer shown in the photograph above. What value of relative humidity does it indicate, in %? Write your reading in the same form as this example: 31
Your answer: 34
